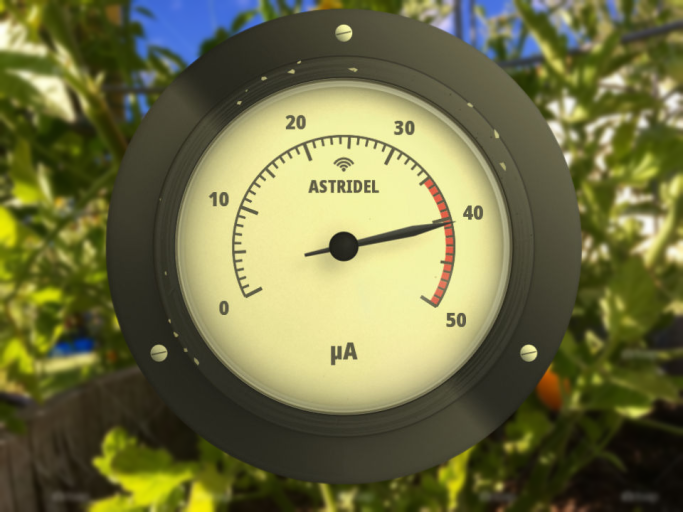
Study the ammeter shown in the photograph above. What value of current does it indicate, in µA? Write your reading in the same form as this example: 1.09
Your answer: 40.5
